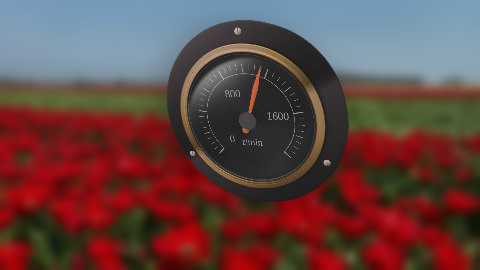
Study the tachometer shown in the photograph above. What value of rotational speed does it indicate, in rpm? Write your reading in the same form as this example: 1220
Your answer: 1150
